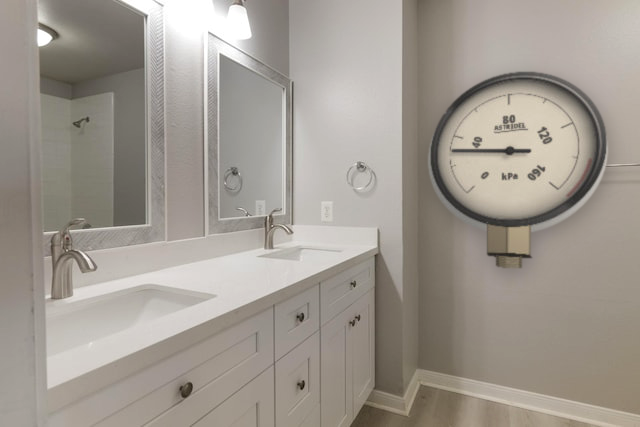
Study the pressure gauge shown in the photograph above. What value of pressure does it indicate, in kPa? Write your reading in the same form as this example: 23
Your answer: 30
